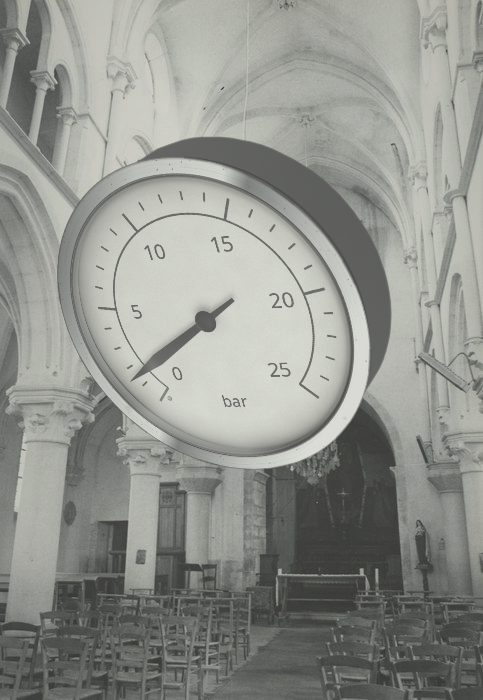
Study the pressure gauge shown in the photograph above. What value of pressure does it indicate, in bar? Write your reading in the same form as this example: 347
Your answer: 1.5
